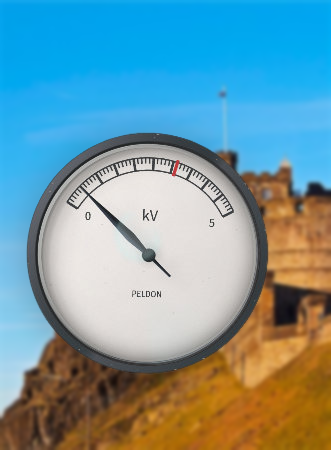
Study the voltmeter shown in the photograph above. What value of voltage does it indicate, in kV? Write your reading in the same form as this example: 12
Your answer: 0.5
